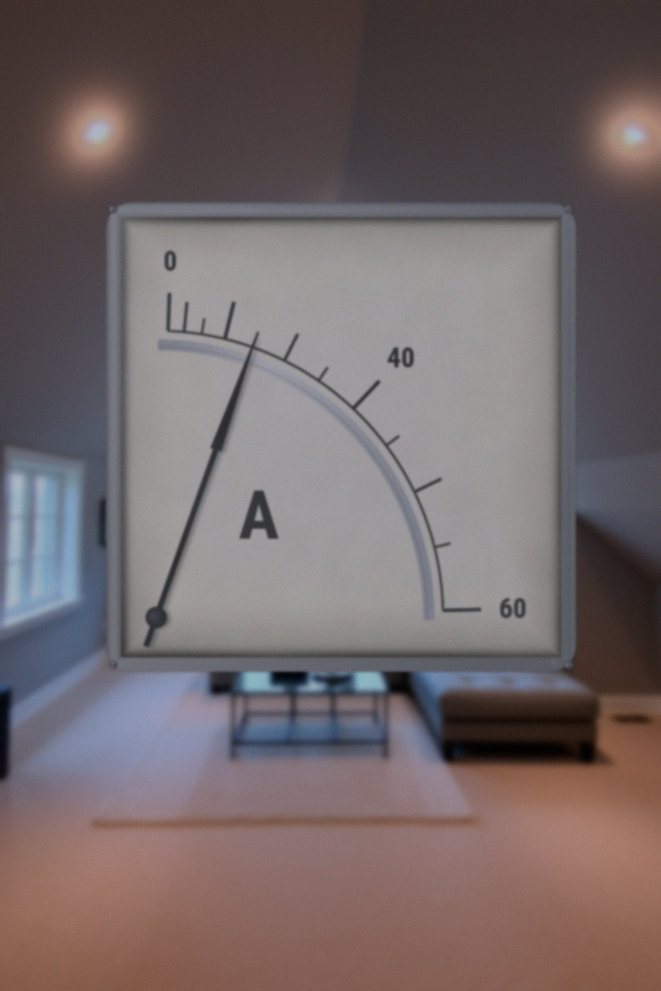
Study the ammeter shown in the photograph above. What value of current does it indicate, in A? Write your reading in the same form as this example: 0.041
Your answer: 25
